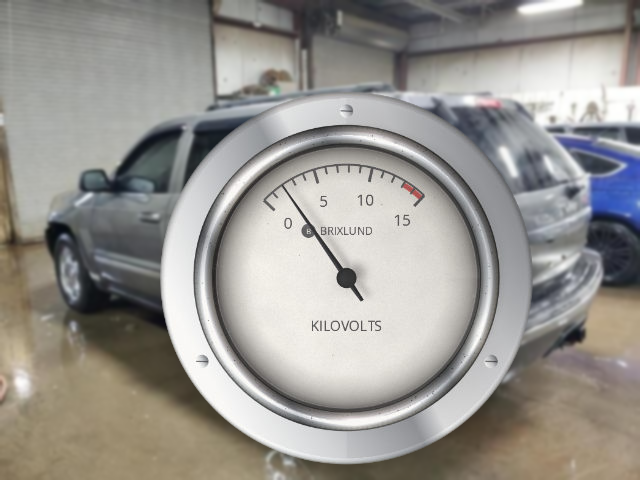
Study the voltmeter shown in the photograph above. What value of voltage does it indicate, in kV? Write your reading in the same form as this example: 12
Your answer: 2
